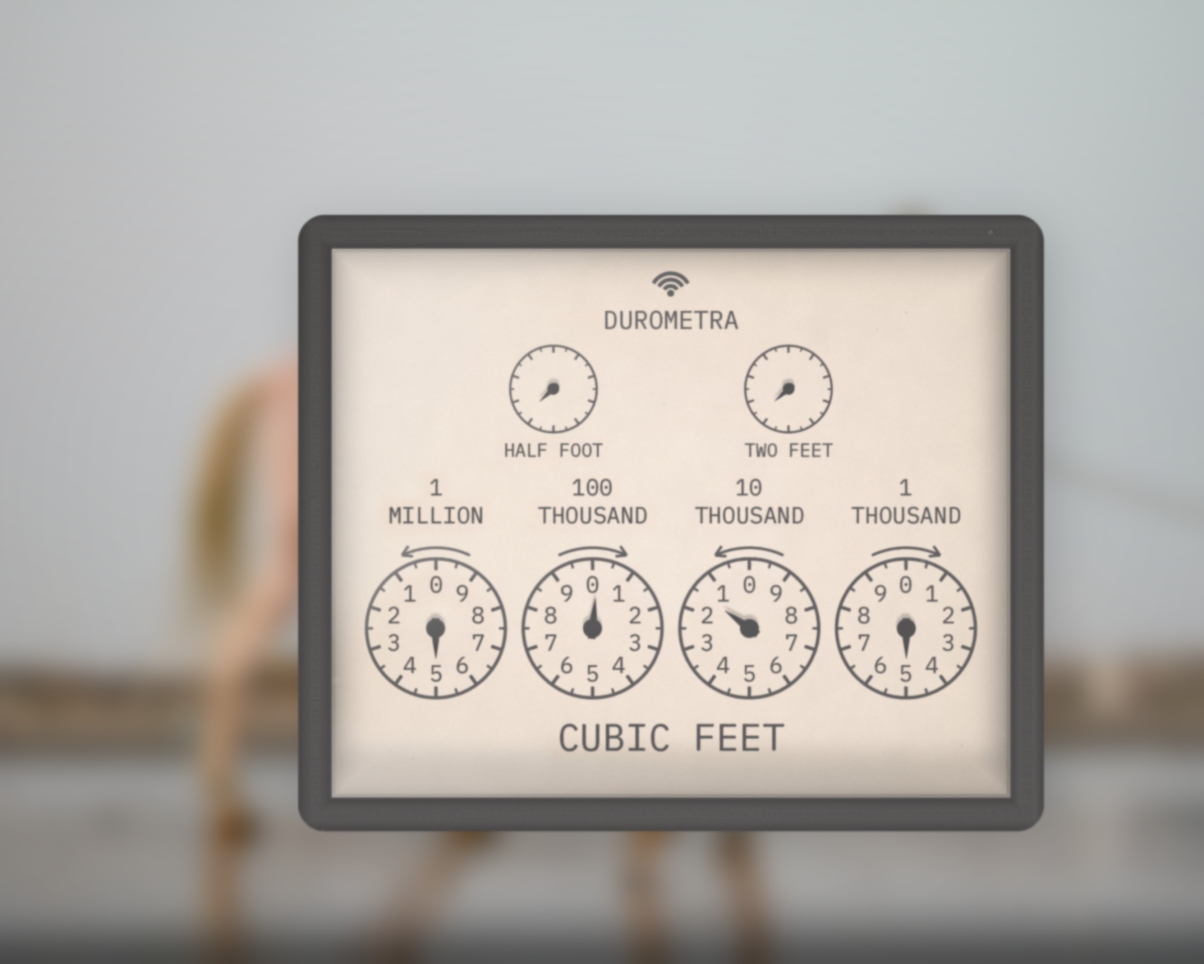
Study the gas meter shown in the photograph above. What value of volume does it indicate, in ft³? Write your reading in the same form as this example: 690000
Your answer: 501500
